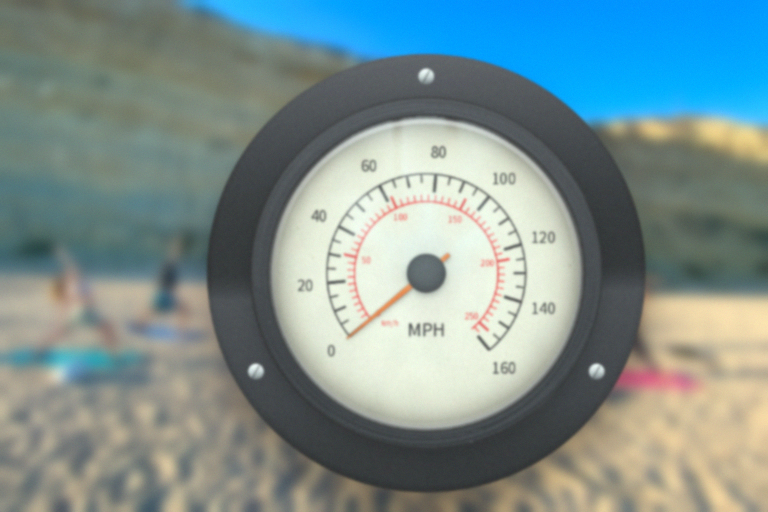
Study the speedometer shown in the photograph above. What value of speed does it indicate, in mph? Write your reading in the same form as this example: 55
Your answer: 0
